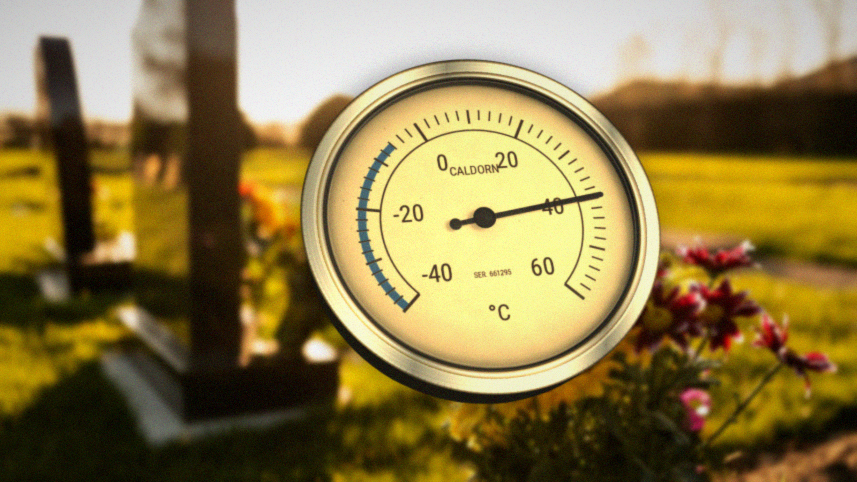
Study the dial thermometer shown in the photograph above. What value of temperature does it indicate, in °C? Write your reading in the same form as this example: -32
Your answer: 40
